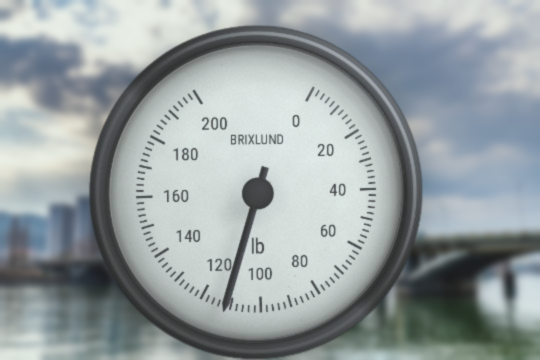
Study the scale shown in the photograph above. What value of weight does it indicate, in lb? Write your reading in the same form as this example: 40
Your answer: 112
